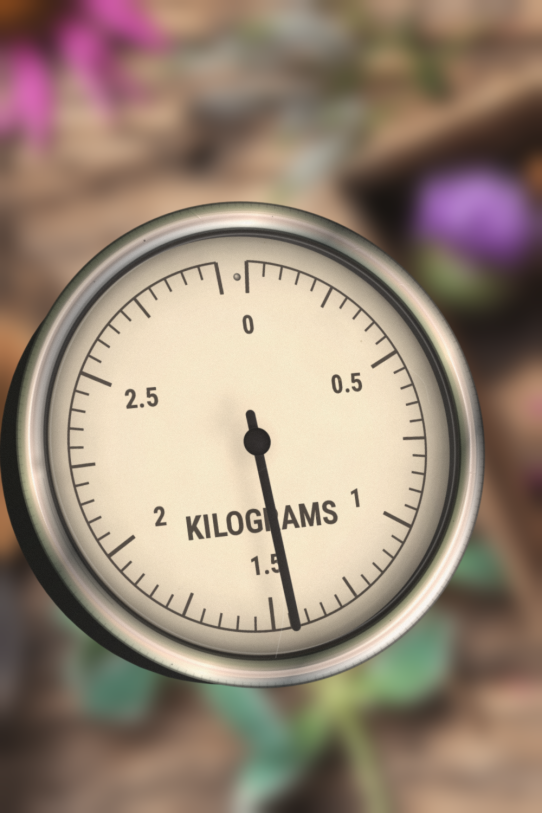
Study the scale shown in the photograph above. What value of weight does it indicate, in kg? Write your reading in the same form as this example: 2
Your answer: 1.45
